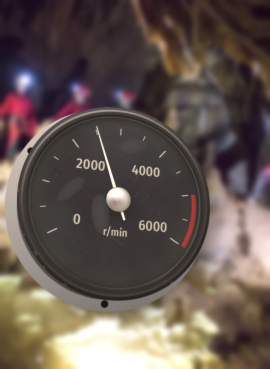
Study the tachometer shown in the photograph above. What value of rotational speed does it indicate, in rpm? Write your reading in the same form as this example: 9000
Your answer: 2500
